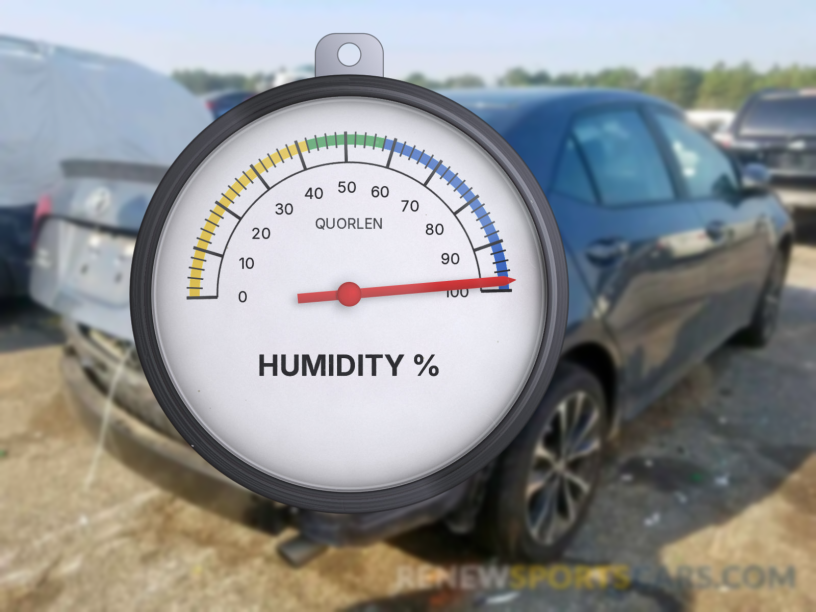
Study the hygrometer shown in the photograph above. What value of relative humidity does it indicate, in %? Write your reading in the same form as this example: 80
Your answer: 98
